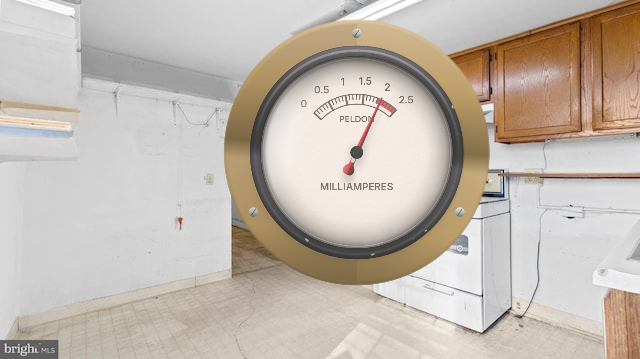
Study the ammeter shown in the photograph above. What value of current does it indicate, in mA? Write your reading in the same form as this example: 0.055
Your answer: 2
